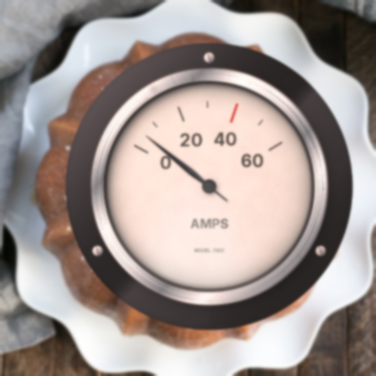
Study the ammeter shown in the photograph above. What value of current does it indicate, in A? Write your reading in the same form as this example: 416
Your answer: 5
